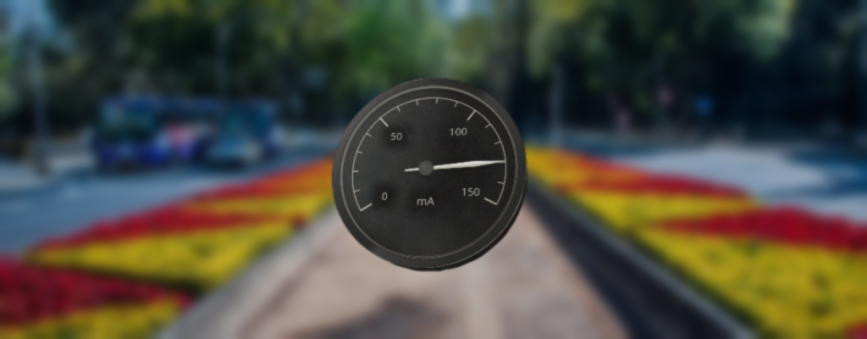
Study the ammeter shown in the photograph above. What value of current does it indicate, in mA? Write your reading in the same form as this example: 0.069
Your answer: 130
